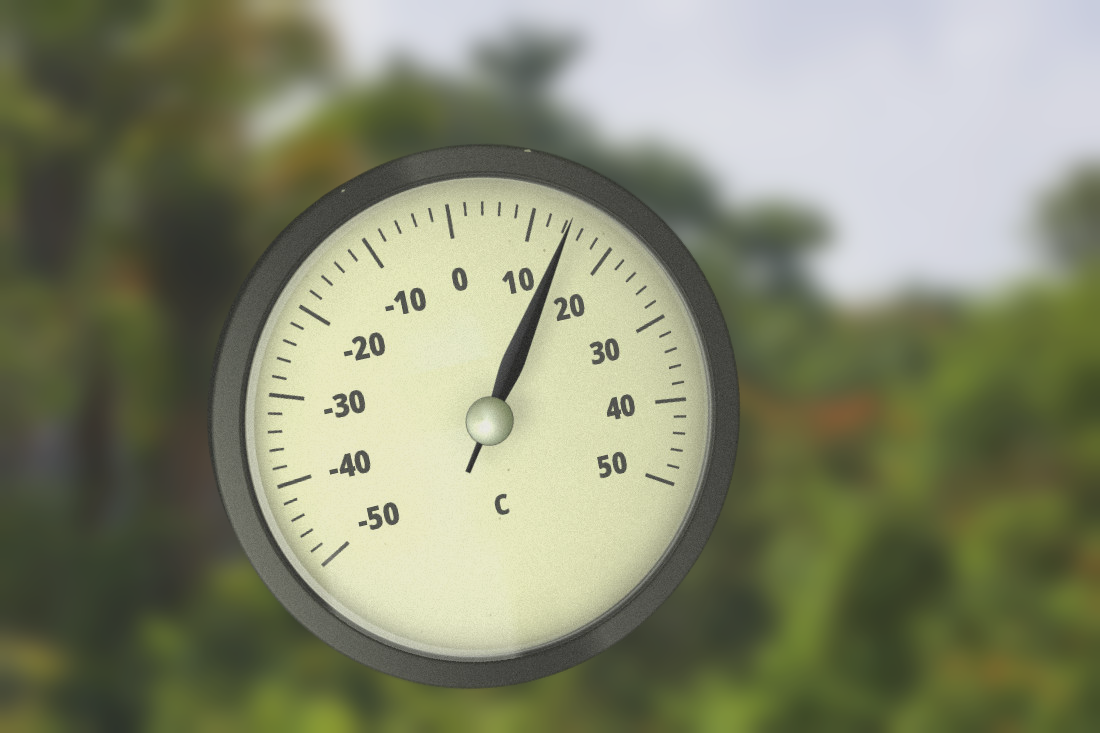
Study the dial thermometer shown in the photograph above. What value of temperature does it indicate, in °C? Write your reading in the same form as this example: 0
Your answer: 14
